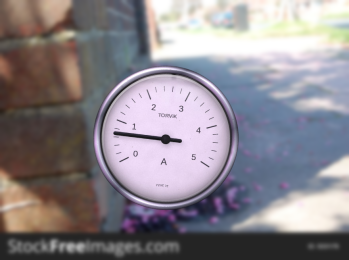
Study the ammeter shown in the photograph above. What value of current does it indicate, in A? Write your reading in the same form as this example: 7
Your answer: 0.7
